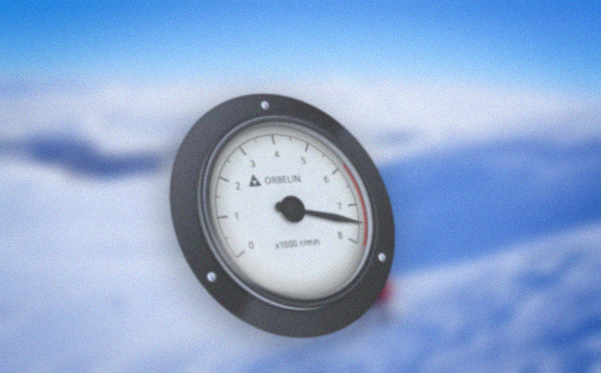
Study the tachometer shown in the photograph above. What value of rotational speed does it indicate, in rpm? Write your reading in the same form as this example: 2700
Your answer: 7500
